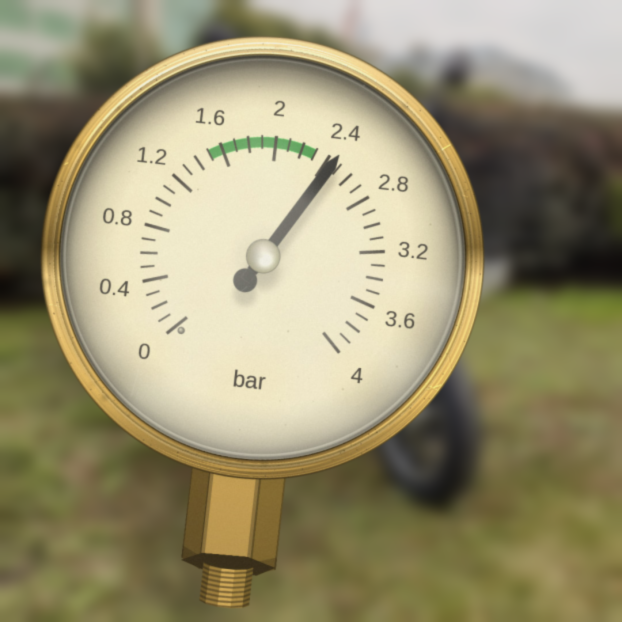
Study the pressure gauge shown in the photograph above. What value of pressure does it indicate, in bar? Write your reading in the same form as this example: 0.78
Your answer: 2.45
